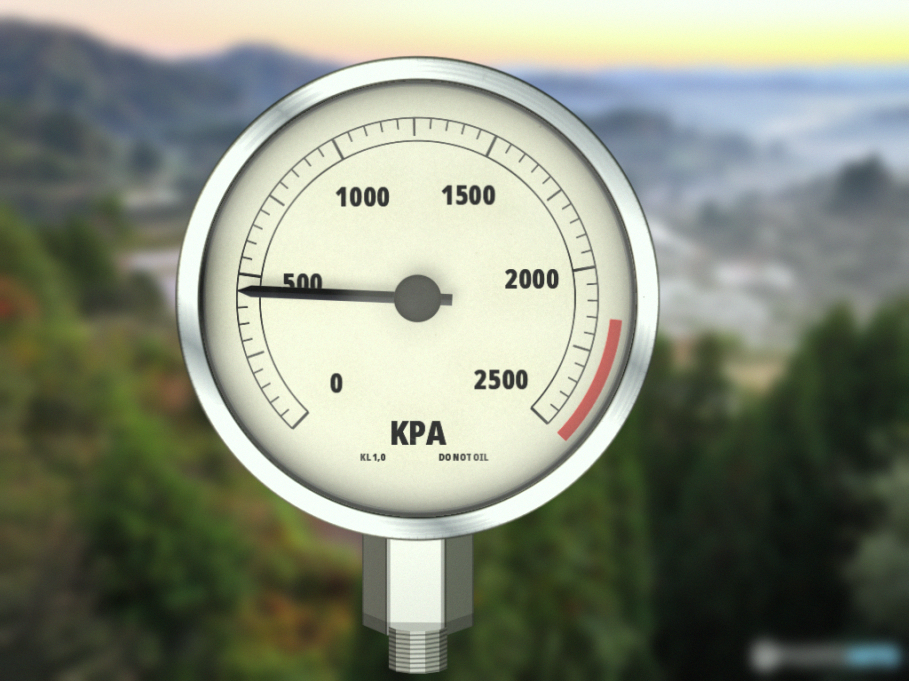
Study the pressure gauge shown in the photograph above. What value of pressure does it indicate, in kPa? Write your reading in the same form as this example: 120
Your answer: 450
